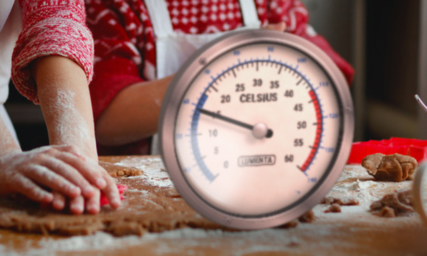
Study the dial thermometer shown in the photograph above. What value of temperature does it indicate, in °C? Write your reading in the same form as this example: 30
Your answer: 15
